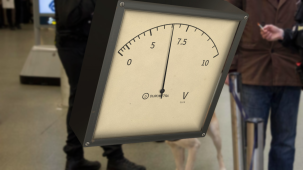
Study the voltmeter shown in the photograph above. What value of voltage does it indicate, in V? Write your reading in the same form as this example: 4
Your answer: 6.5
